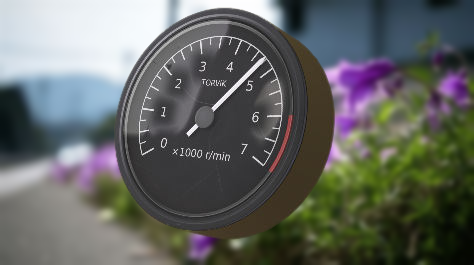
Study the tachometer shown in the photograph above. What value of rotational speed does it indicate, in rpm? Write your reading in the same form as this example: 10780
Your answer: 4750
